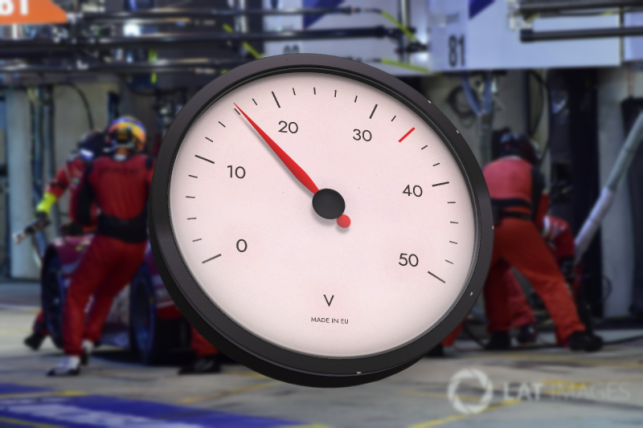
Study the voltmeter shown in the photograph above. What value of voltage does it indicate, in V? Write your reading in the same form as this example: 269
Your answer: 16
